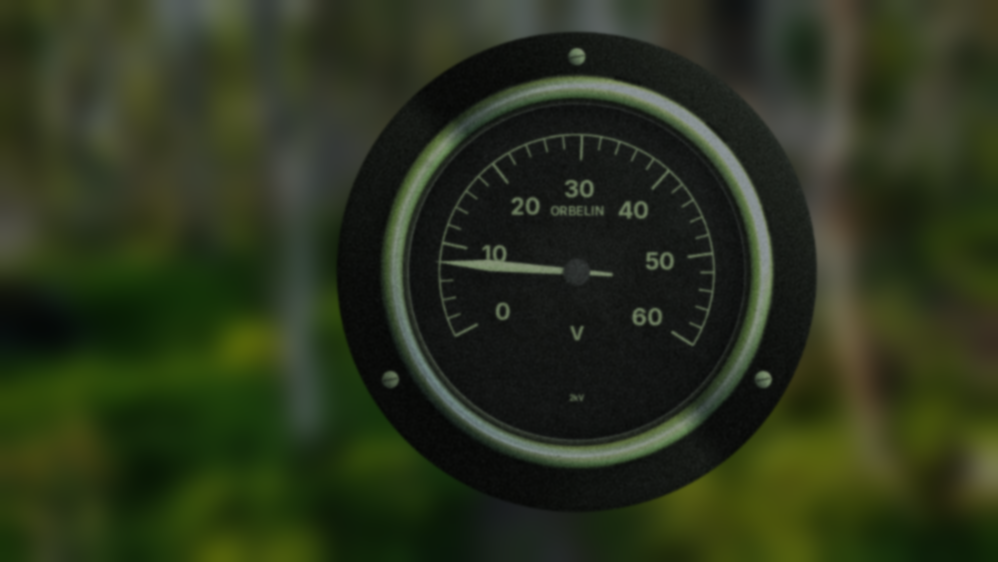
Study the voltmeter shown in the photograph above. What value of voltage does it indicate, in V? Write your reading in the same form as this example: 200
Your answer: 8
